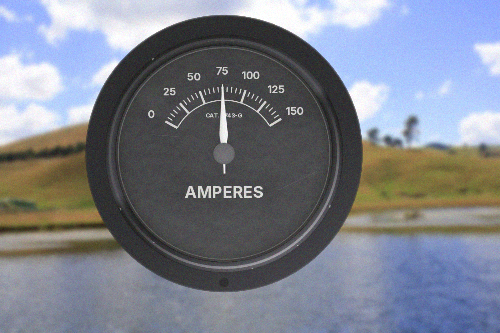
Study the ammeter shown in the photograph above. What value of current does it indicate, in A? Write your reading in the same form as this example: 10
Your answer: 75
